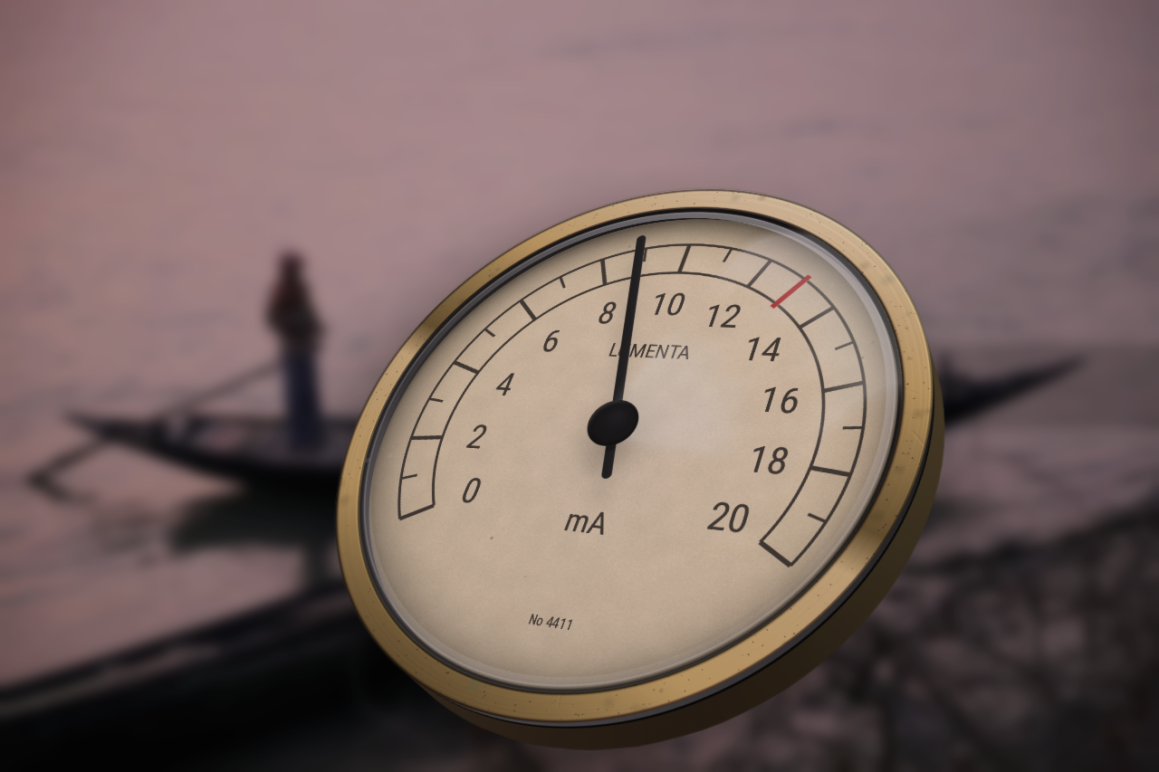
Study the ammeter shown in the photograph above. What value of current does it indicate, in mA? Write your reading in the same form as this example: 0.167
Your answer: 9
